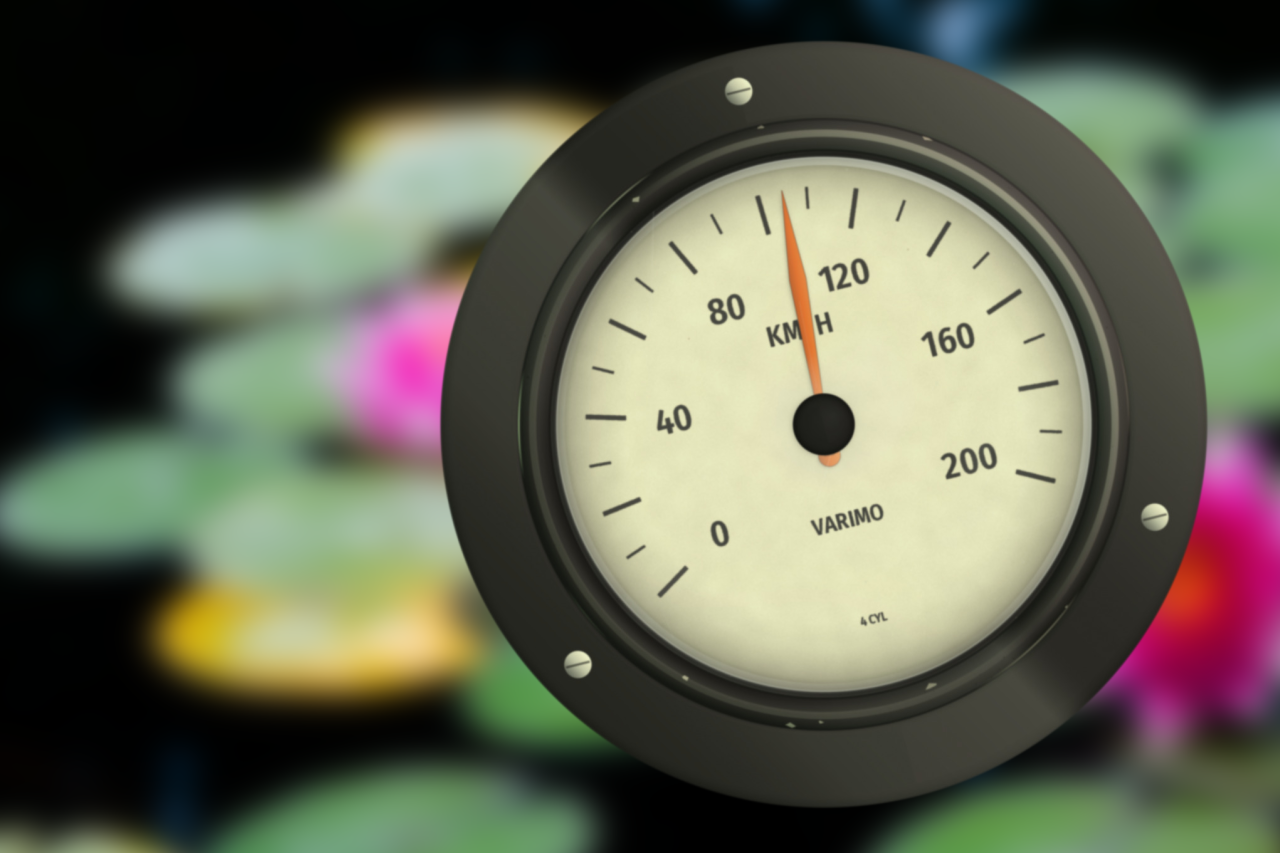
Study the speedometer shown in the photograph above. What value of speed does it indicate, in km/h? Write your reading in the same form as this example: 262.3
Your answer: 105
